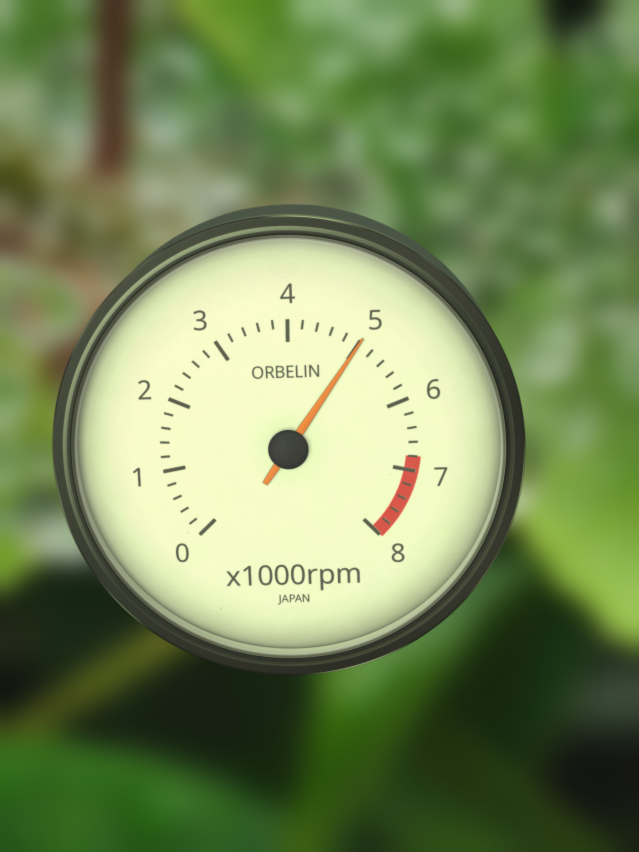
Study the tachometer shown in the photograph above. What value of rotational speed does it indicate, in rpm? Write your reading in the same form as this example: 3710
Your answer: 5000
